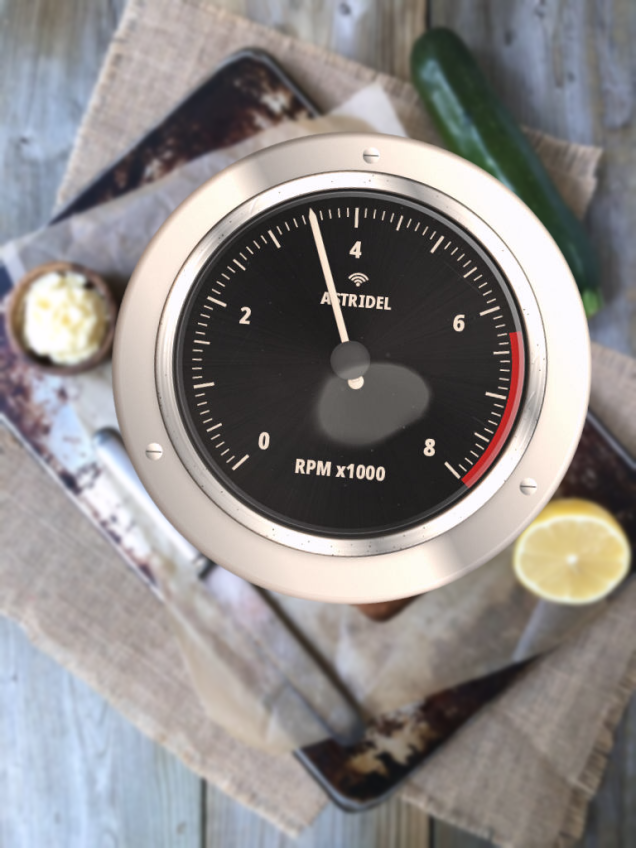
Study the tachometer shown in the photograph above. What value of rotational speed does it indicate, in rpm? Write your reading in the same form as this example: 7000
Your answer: 3500
